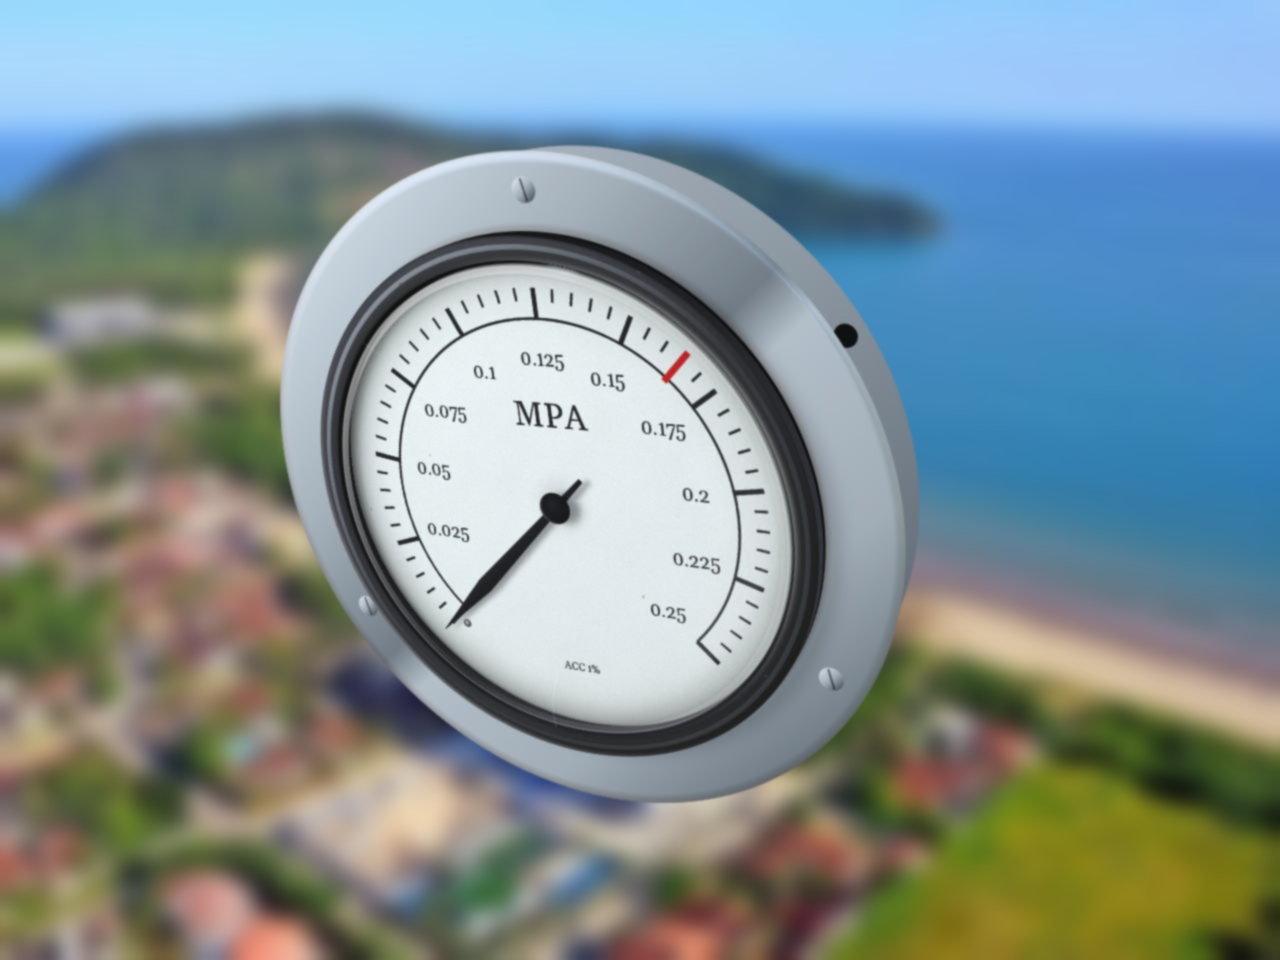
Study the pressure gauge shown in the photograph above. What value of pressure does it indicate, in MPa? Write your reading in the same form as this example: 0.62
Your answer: 0
